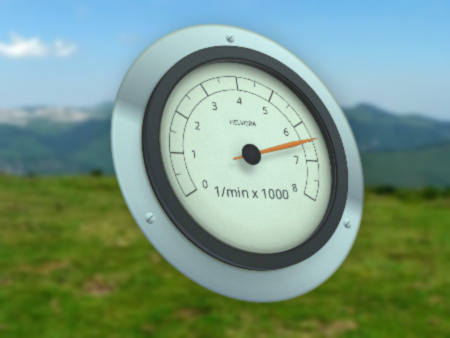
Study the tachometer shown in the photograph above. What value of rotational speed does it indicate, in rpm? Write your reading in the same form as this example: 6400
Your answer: 6500
